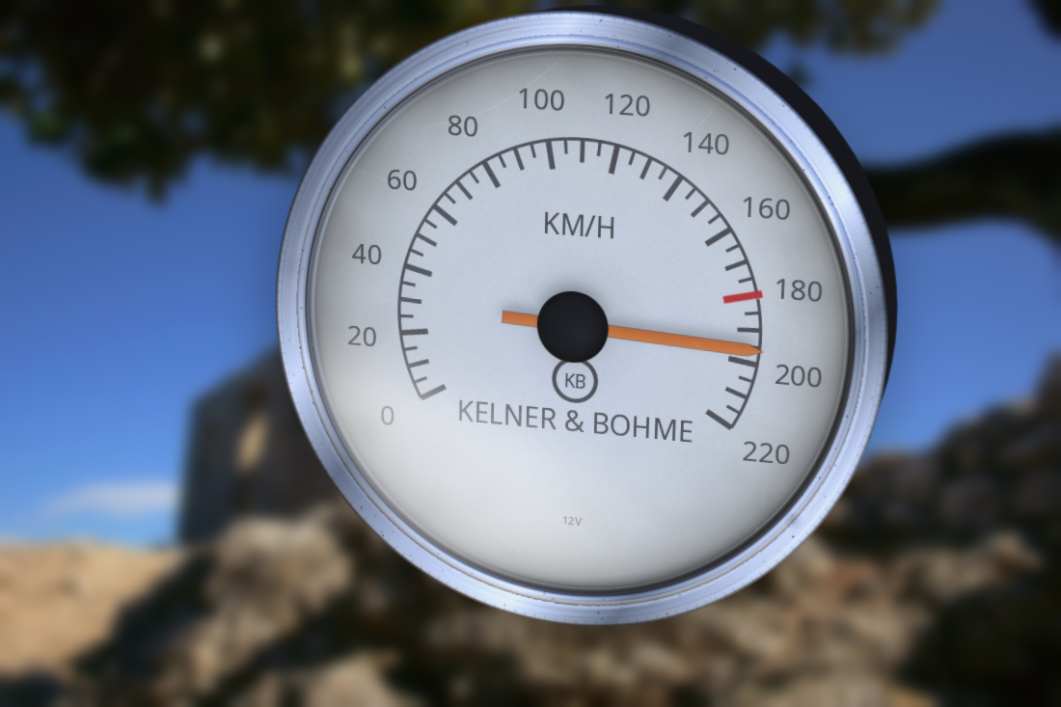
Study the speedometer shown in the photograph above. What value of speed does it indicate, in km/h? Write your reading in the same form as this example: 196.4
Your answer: 195
